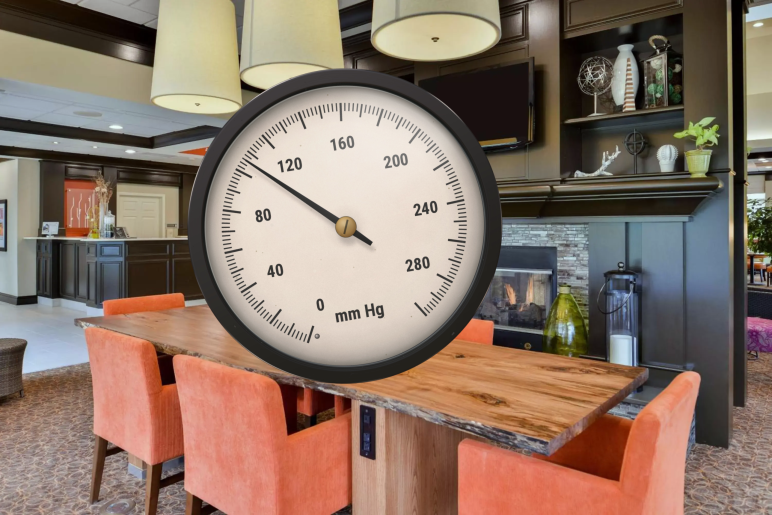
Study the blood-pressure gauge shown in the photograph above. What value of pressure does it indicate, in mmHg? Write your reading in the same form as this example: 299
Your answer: 106
